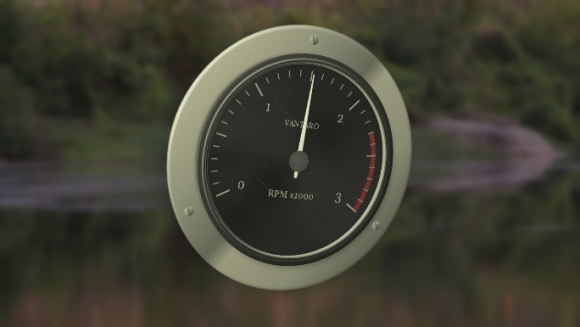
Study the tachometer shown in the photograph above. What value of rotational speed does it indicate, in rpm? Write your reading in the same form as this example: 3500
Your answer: 1500
